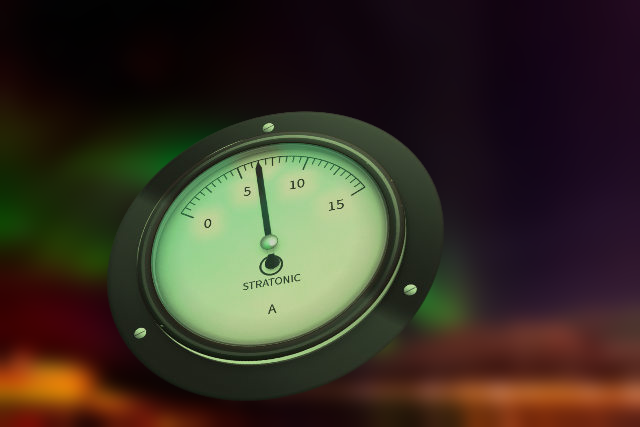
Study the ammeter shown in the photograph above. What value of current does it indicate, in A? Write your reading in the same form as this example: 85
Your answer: 6.5
